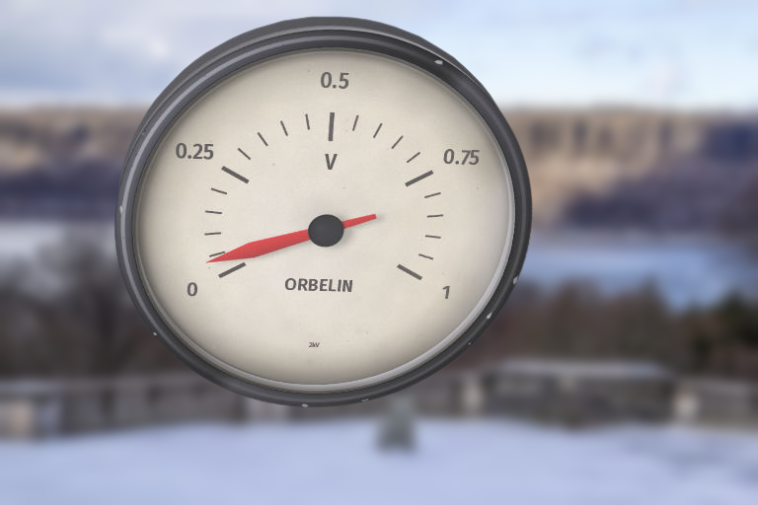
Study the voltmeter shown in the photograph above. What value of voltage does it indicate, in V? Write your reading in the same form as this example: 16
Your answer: 0.05
